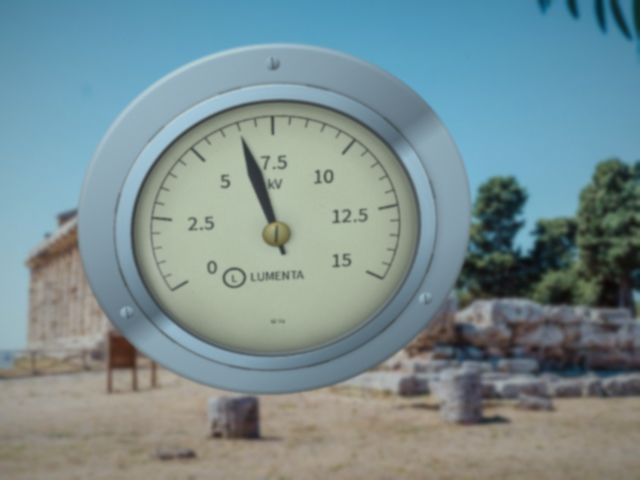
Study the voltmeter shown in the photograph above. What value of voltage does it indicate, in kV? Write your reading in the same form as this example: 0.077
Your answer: 6.5
